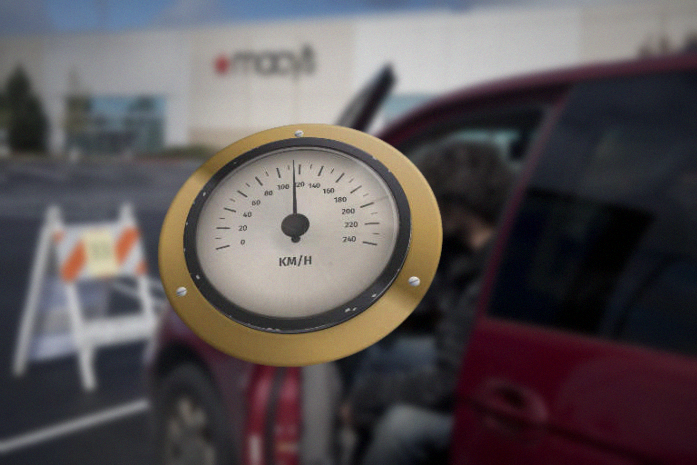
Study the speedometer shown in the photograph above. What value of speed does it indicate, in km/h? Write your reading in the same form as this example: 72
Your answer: 115
